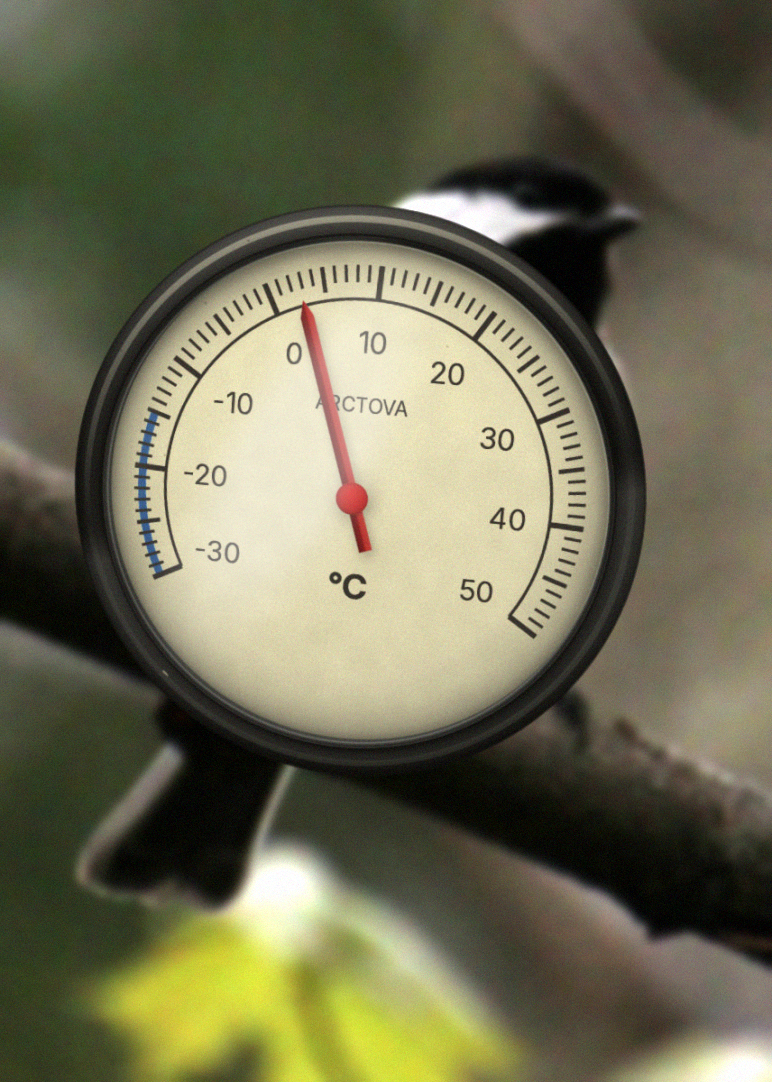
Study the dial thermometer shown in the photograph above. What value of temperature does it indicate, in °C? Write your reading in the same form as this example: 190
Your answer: 3
